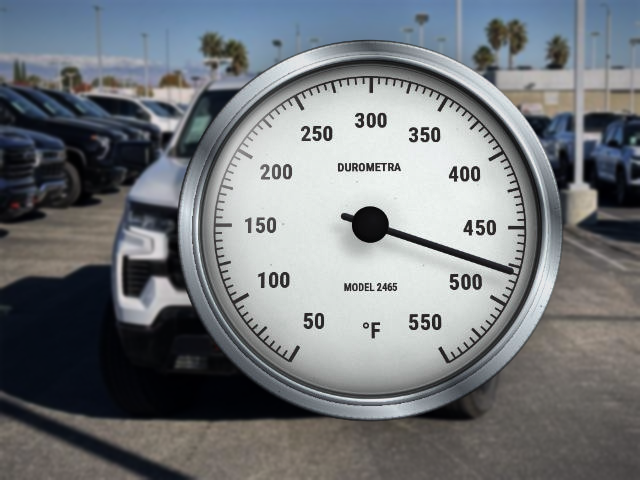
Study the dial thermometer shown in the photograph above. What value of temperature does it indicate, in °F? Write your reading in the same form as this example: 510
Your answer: 480
